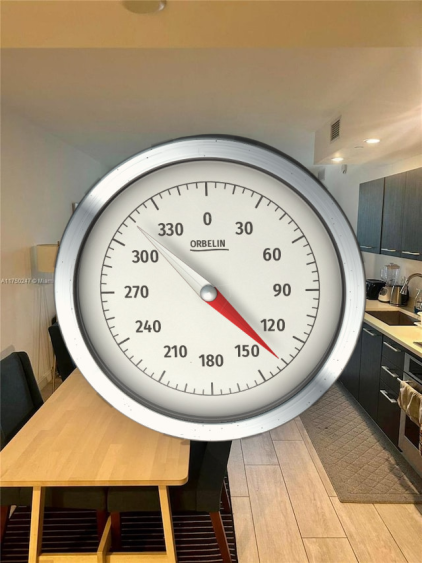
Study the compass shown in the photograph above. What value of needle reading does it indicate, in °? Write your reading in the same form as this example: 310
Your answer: 135
